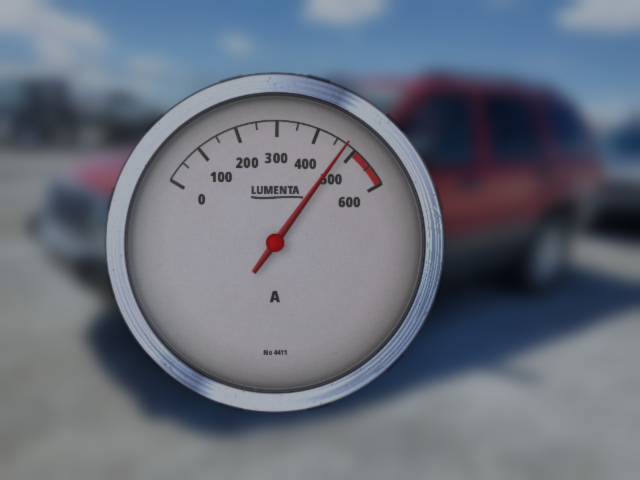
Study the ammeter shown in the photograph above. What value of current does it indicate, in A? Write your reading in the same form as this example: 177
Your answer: 475
